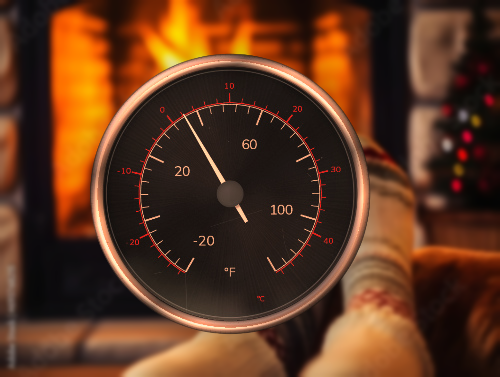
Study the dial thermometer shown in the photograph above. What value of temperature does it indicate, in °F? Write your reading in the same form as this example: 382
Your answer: 36
